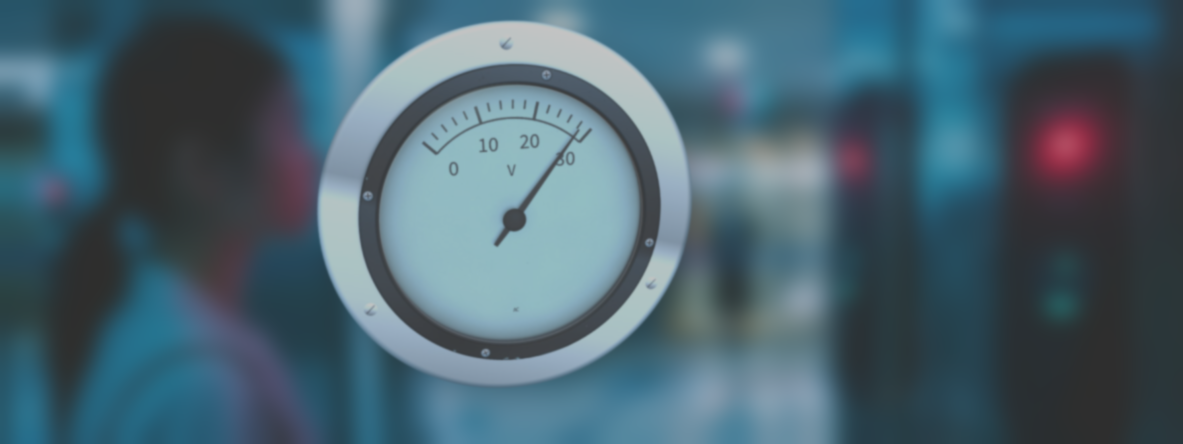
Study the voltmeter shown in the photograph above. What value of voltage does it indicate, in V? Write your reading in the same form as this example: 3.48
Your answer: 28
